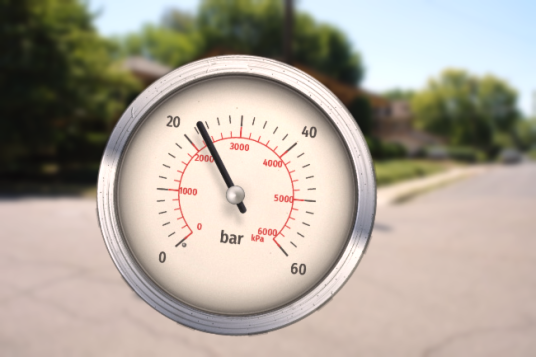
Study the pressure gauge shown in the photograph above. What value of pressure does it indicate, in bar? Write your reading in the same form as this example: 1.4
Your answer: 23
